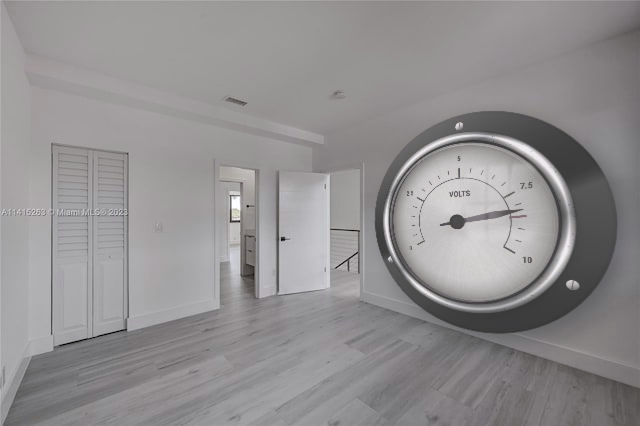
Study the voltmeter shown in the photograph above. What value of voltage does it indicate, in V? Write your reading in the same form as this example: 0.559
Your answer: 8.25
